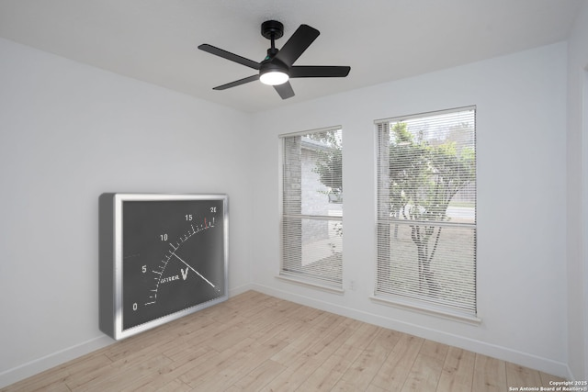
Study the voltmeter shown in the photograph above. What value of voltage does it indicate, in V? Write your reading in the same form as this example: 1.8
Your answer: 9
